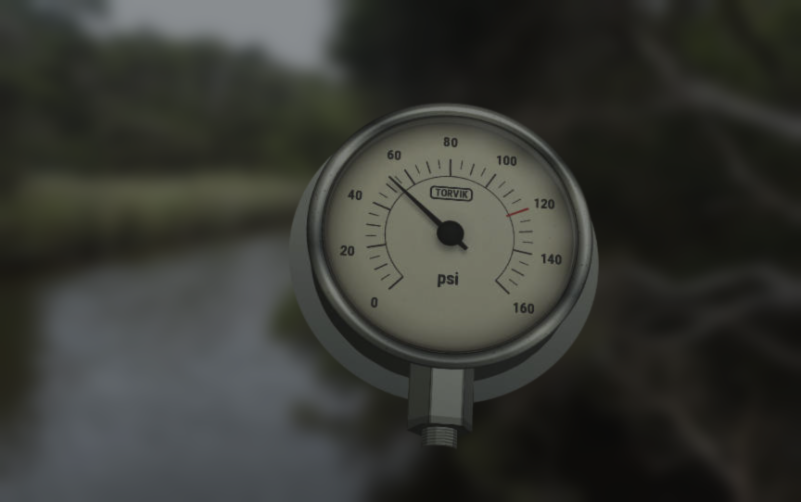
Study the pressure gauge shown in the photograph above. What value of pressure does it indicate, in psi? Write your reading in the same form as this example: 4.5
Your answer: 52.5
